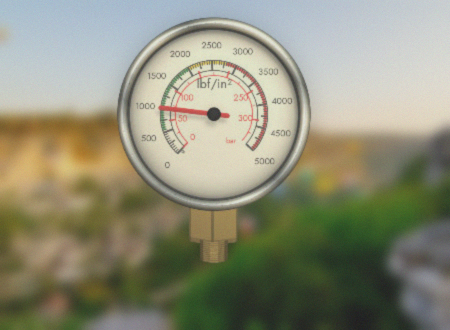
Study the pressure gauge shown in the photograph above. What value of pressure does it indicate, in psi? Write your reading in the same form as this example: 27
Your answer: 1000
